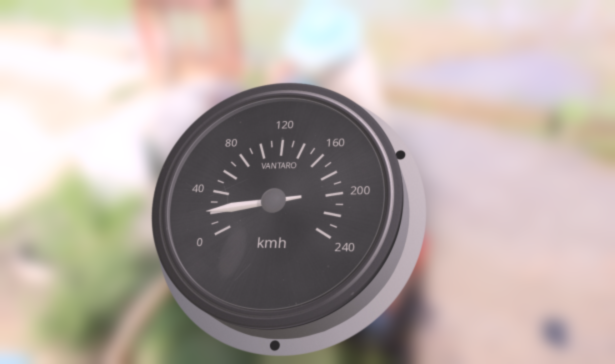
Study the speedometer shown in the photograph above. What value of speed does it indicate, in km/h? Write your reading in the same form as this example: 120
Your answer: 20
